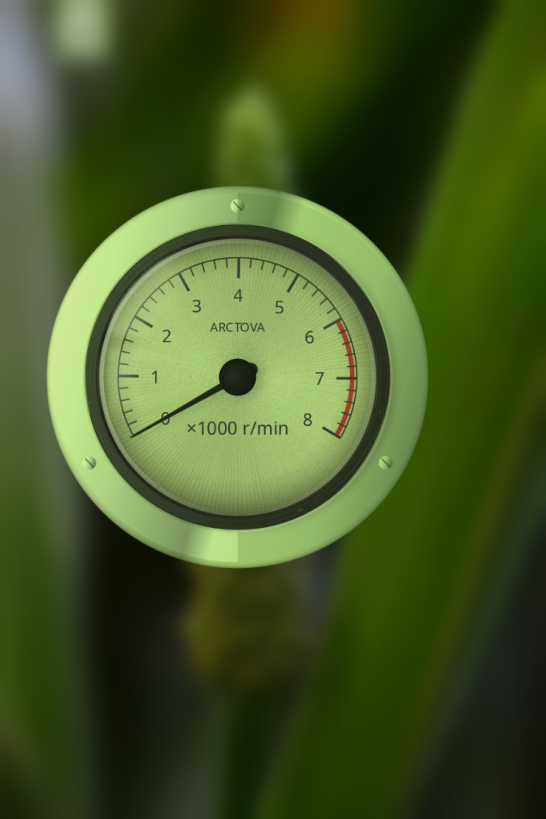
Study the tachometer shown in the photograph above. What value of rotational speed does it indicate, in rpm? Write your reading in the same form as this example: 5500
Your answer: 0
